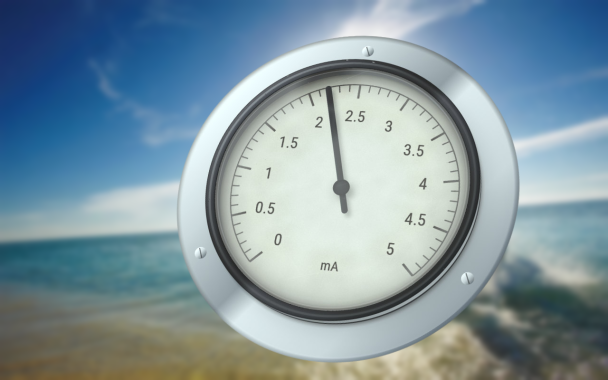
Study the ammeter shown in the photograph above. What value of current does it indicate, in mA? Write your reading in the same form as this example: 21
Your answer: 2.2
